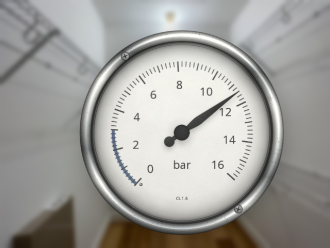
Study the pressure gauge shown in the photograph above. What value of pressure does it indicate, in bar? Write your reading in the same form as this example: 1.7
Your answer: 11.4
